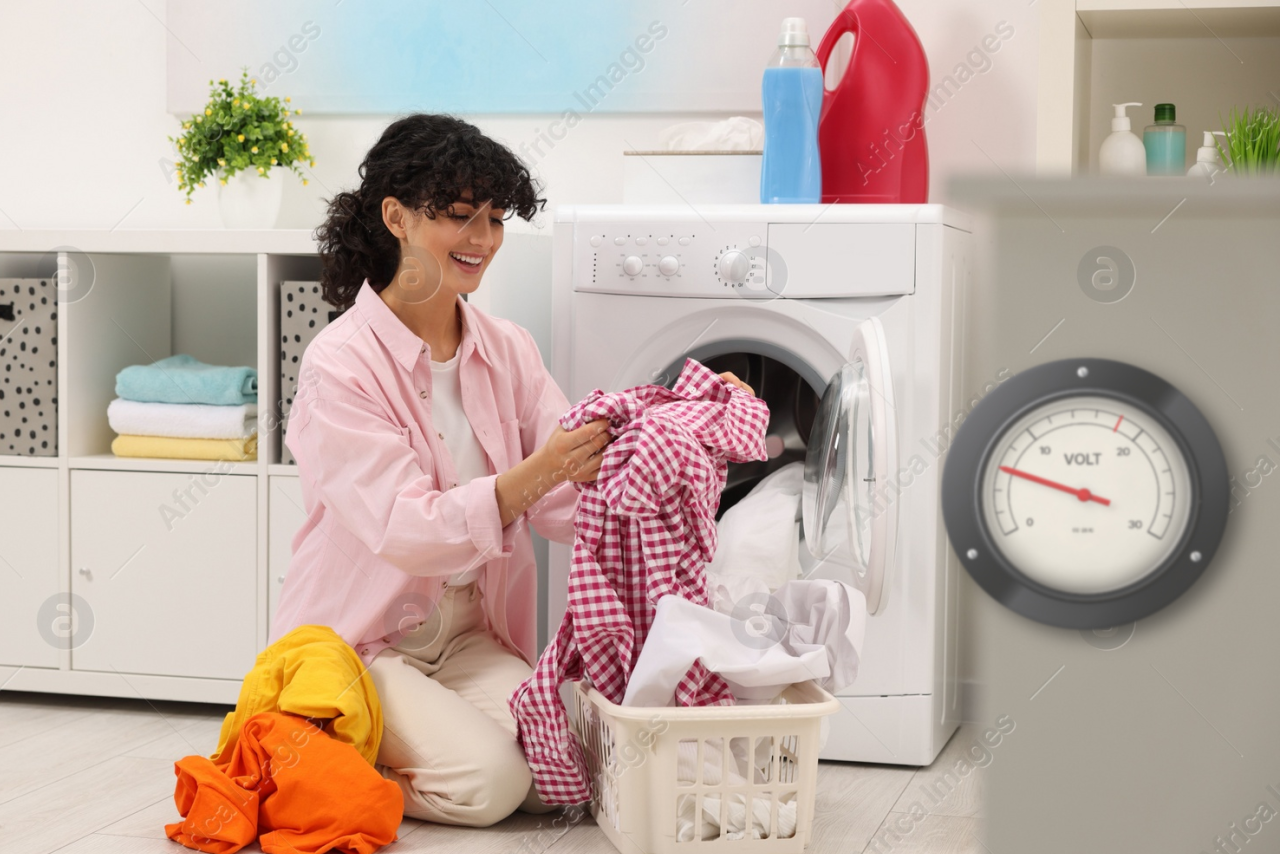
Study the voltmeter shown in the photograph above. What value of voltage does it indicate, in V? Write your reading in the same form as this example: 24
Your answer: 6
